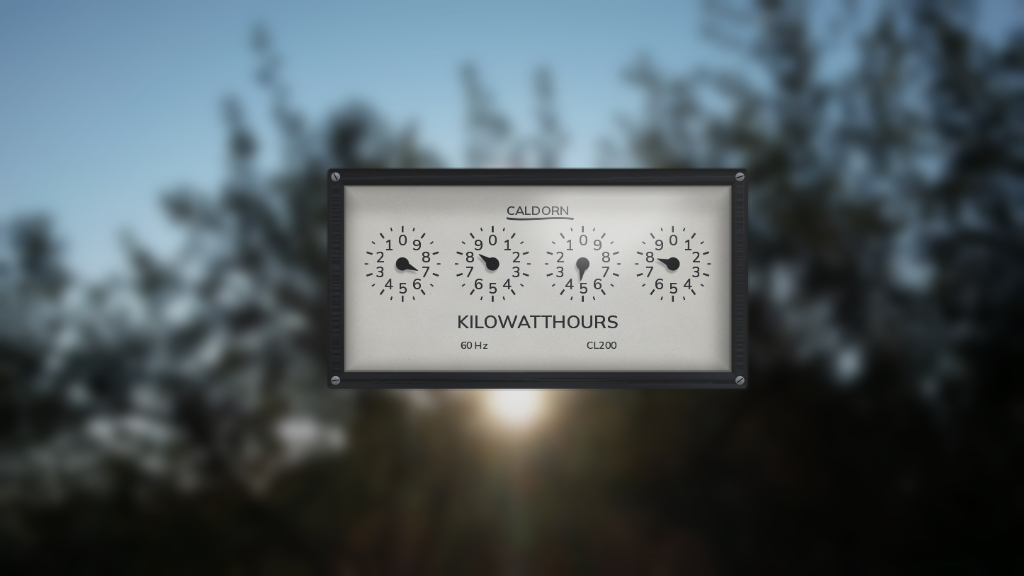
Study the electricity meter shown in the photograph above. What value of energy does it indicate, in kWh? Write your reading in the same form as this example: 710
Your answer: 6848
